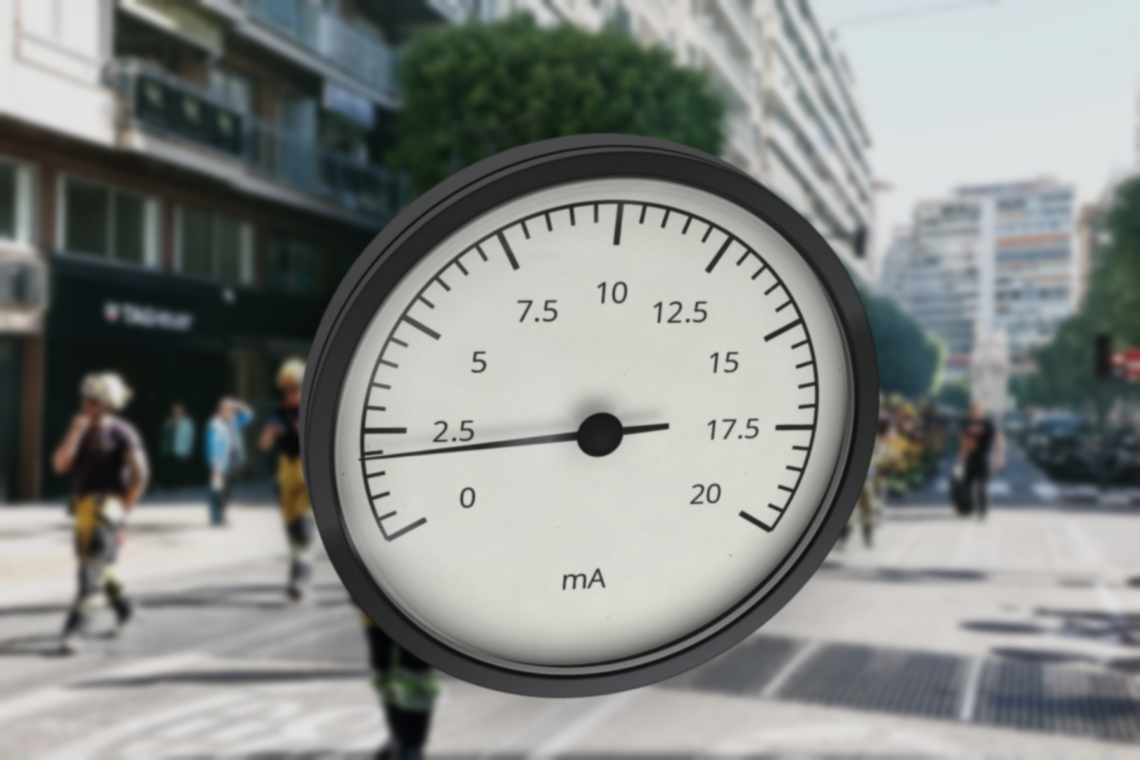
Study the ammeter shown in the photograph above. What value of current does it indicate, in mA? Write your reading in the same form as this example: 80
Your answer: 2
